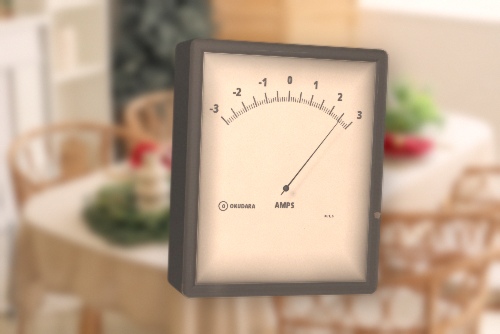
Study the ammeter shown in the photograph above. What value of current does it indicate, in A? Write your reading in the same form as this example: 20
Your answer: 2.5
